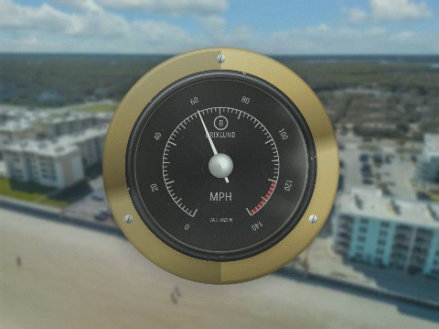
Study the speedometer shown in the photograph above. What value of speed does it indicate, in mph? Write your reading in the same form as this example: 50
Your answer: 60
